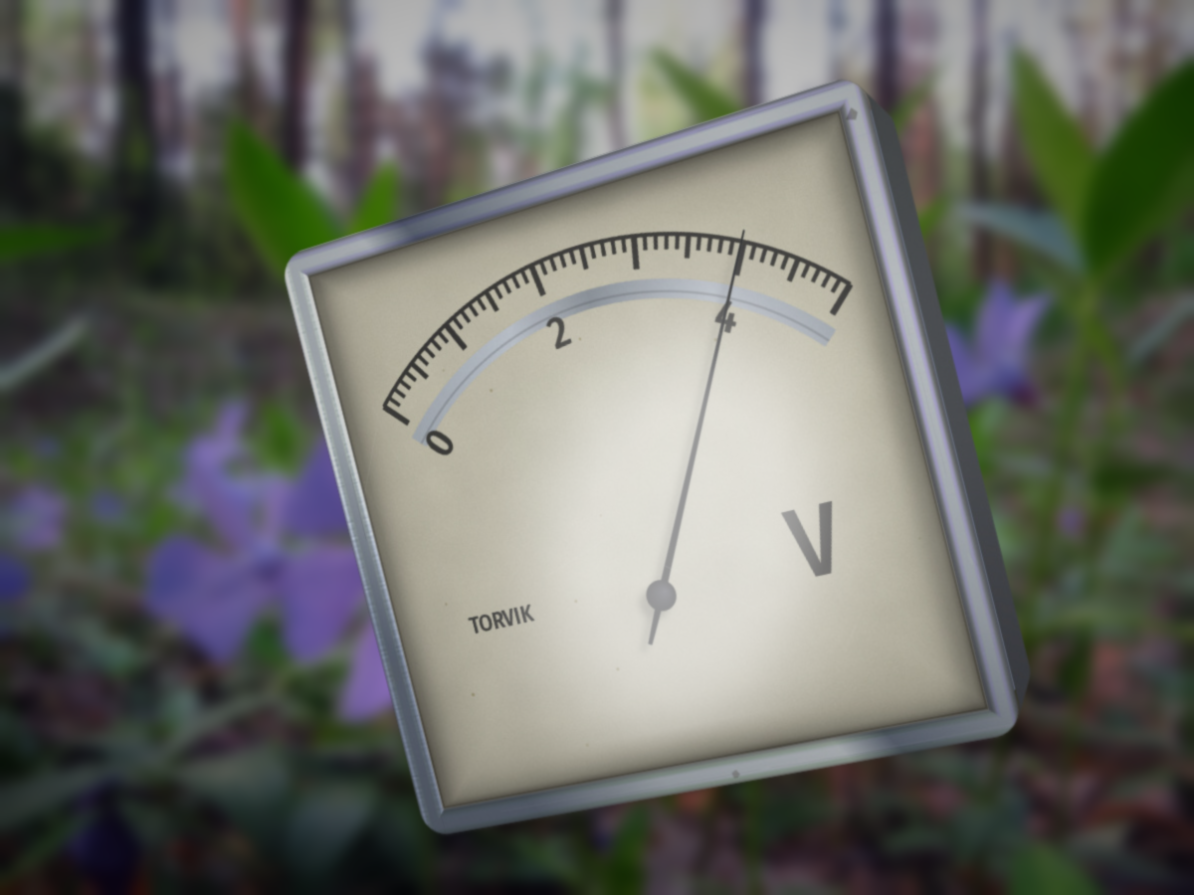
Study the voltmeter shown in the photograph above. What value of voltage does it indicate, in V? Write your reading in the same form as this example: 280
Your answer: 4
